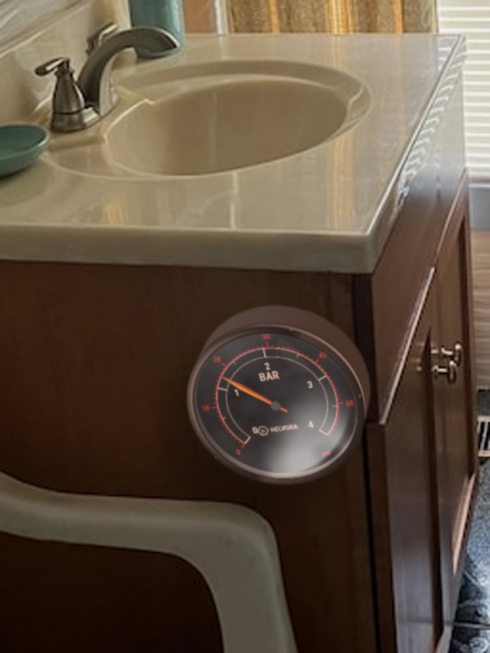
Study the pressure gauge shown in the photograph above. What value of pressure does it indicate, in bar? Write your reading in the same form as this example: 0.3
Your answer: 1.25
